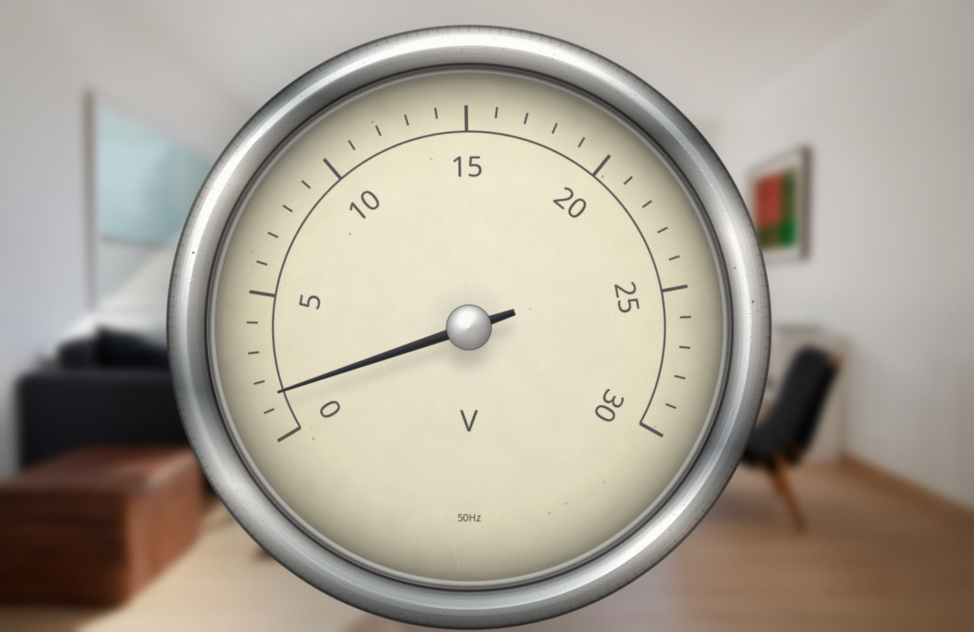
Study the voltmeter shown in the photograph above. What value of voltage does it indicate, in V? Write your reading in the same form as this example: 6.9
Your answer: 1.5
